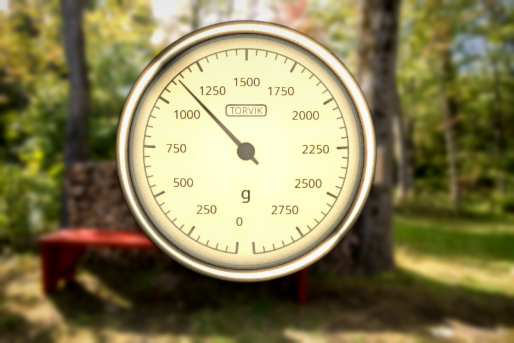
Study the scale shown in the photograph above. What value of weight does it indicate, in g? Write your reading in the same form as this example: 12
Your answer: 1125
